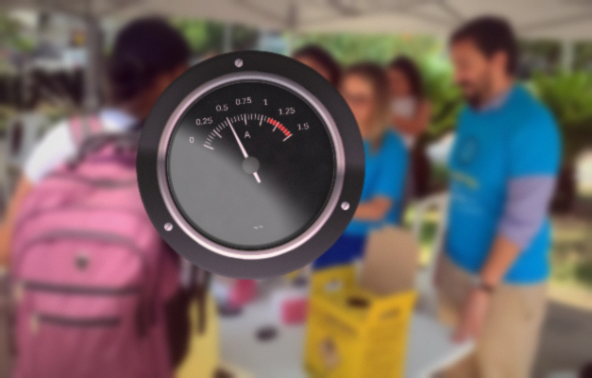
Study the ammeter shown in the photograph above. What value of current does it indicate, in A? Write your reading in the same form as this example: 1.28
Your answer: 0.5
